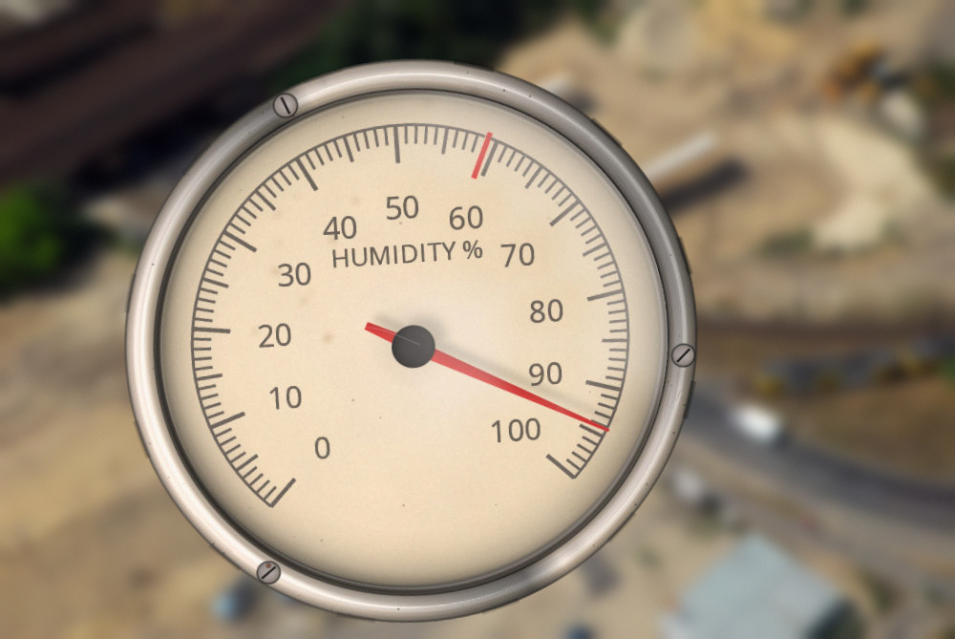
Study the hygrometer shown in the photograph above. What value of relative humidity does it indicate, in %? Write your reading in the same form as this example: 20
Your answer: 94
